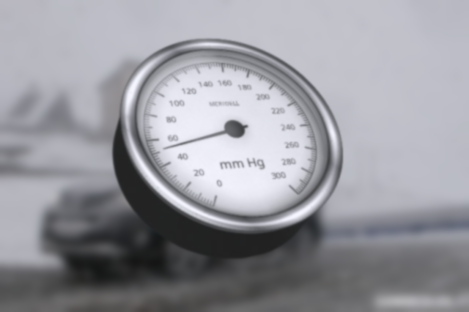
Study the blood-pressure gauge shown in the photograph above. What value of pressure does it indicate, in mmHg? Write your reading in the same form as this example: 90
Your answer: 50
